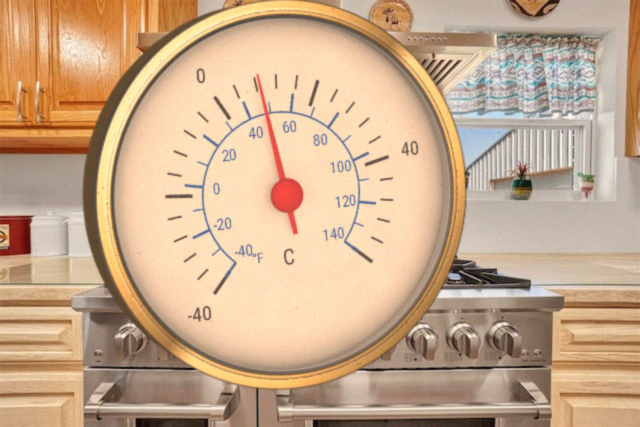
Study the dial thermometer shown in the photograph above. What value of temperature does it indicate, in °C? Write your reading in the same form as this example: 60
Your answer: 8
